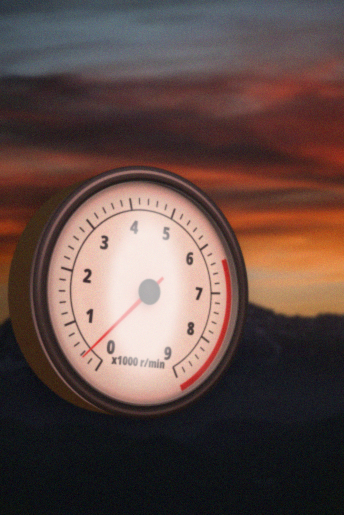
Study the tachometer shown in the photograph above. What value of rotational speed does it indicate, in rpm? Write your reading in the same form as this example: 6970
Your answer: 400
